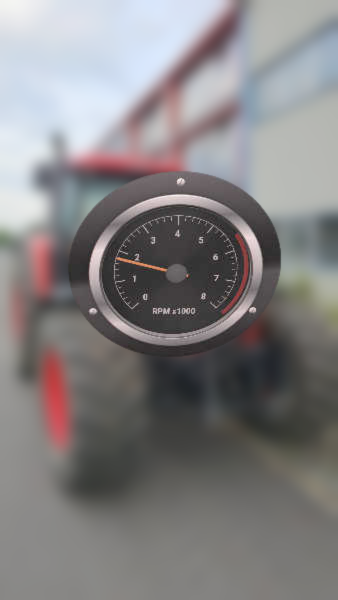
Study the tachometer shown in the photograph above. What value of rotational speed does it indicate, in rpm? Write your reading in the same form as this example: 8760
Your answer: 1800
